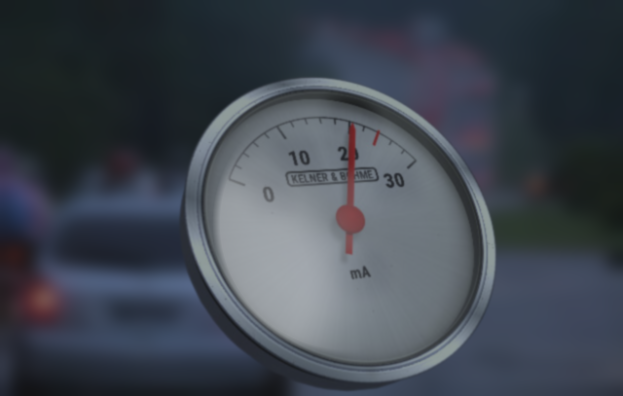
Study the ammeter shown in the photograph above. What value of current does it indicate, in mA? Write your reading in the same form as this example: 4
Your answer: 20
